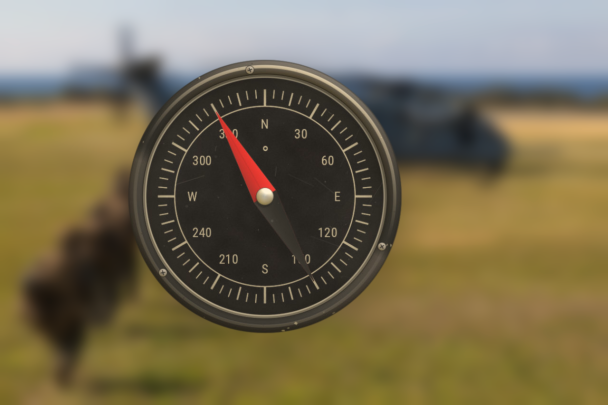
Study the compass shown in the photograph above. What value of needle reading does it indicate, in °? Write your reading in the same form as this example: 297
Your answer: 330
